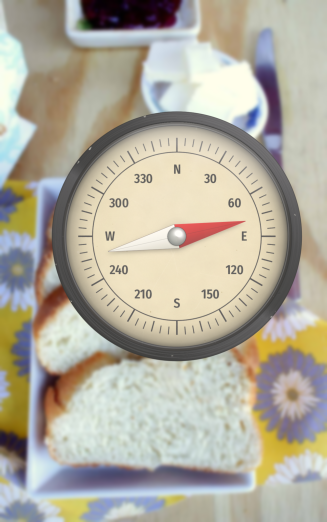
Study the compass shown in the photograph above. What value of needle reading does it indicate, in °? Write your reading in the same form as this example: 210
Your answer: 77.5
